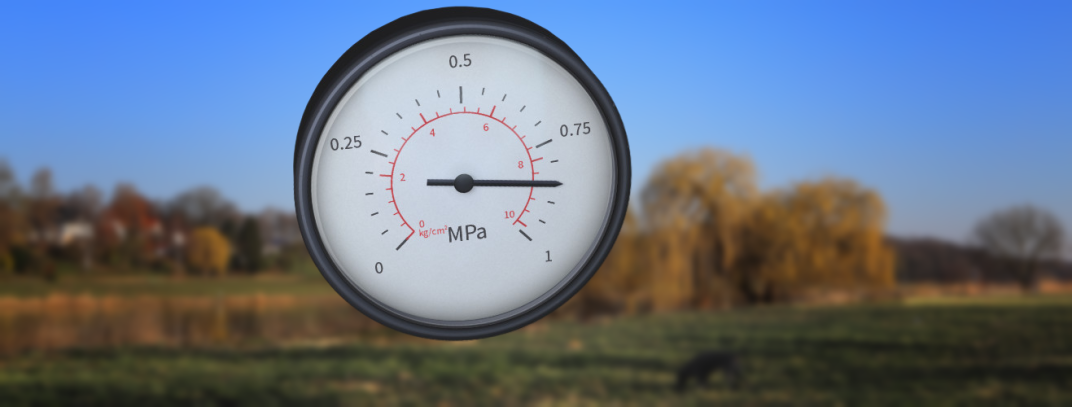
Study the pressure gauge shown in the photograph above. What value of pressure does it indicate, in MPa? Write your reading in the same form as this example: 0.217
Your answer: 0.85
